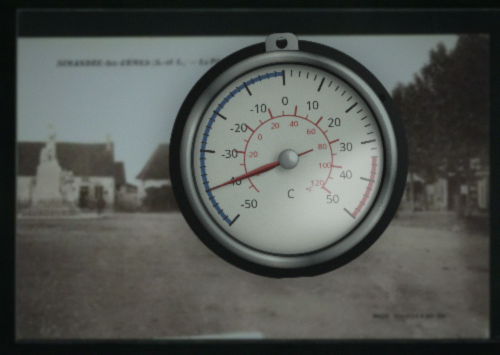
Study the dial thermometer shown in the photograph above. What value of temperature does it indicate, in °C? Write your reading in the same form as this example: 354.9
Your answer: -40
